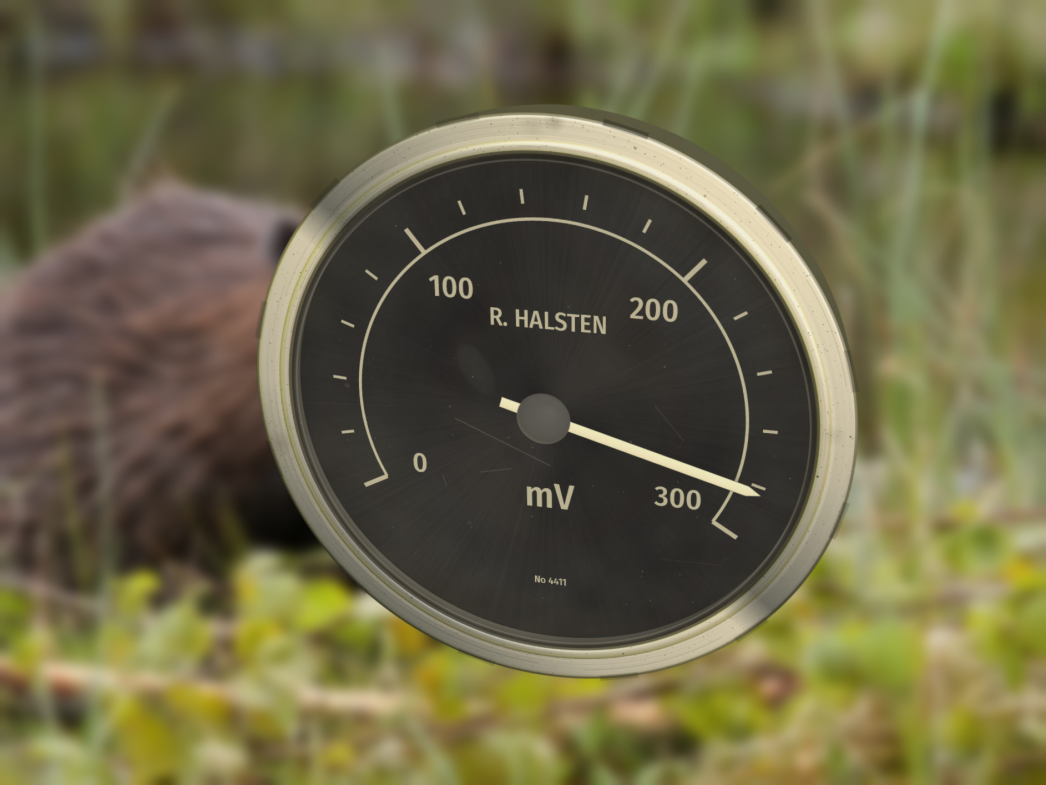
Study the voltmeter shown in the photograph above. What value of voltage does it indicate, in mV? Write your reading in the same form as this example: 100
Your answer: 280
